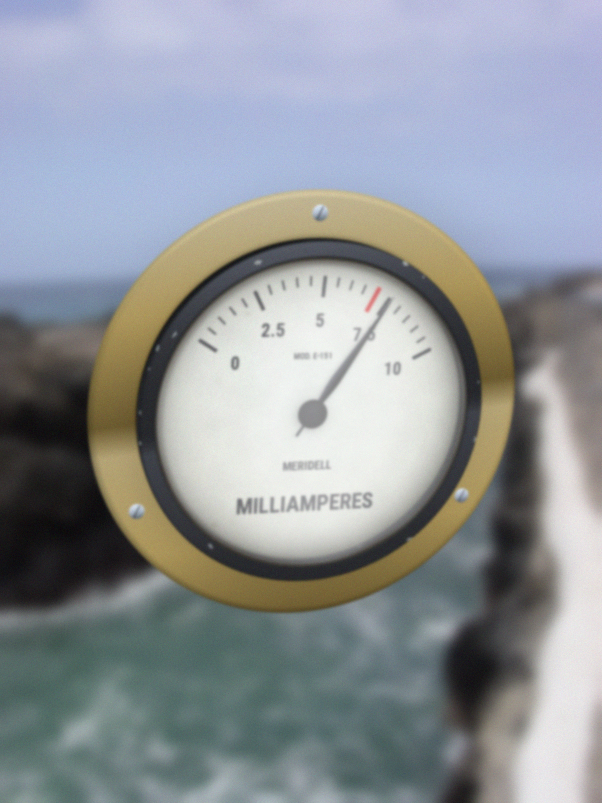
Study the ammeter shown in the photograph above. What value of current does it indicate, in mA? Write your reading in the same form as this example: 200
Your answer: 7.5
